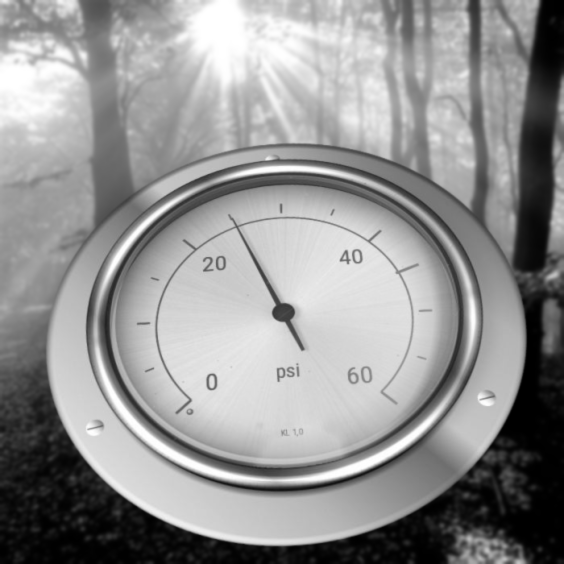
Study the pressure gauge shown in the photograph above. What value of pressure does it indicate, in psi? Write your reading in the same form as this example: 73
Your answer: 25
